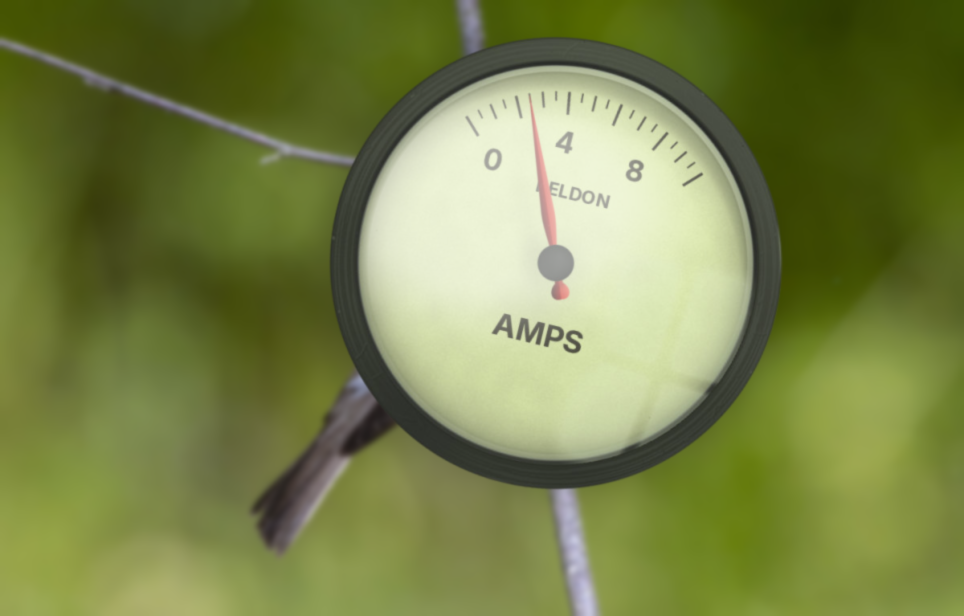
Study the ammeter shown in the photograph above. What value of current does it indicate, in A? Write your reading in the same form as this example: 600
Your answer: 2.5
